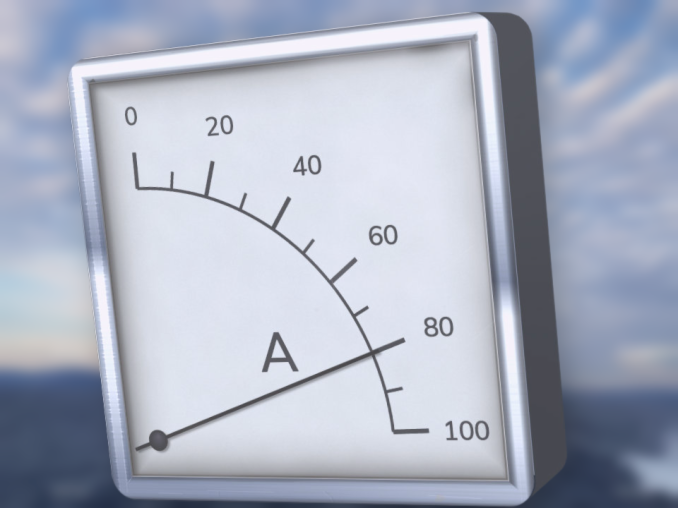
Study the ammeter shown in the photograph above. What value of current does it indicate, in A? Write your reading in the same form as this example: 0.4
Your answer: 80
